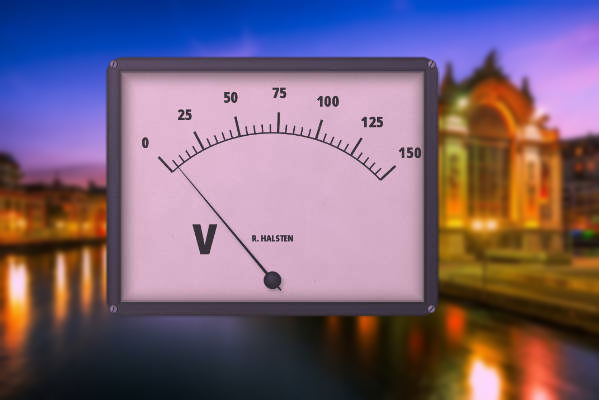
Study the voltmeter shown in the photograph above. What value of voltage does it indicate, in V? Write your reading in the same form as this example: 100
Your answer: 5
